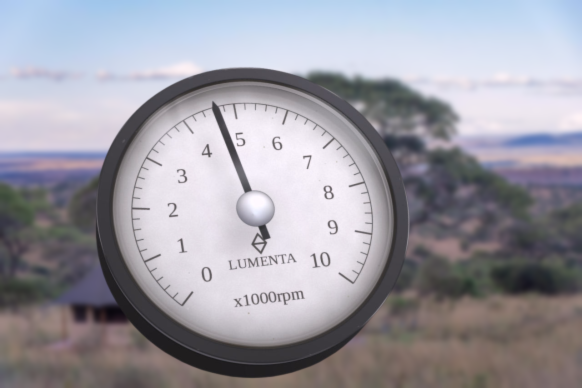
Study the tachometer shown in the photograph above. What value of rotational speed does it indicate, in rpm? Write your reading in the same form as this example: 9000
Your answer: 4600
